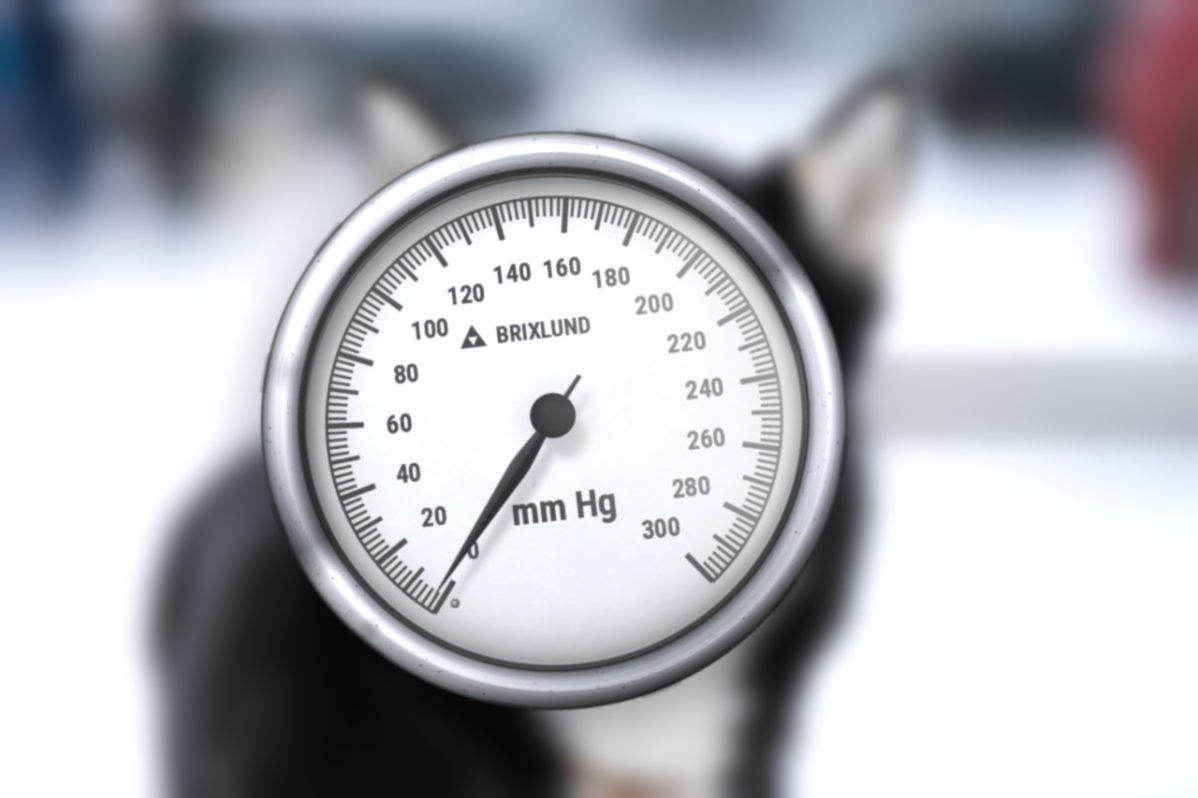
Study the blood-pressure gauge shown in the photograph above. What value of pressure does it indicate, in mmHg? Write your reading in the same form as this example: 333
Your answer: 2
